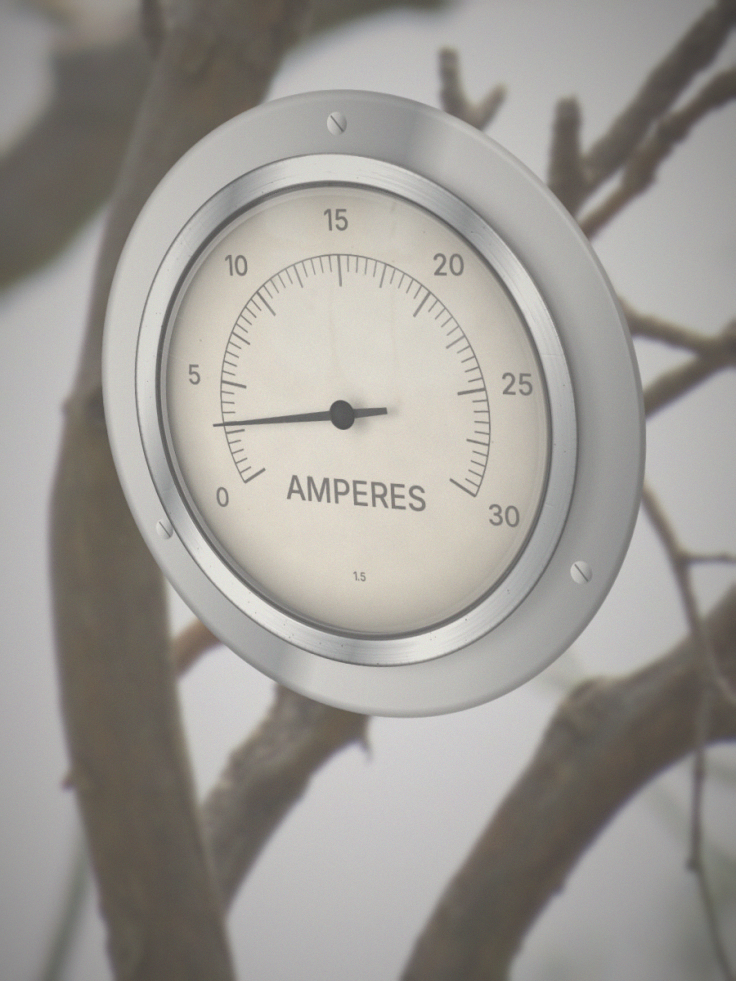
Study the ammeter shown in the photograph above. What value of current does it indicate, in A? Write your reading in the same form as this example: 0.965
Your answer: 3
